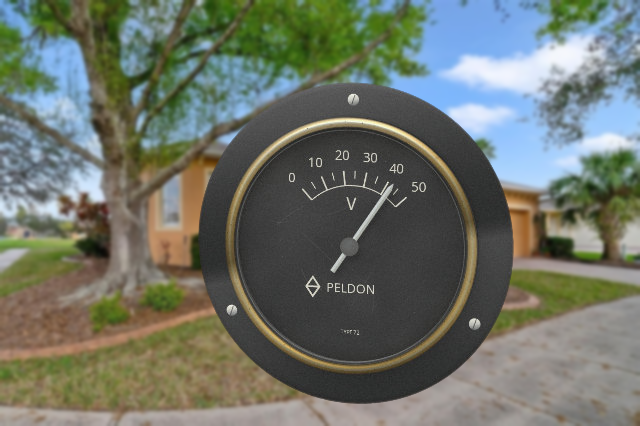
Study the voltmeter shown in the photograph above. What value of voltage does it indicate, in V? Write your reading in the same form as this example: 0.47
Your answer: 42.5
